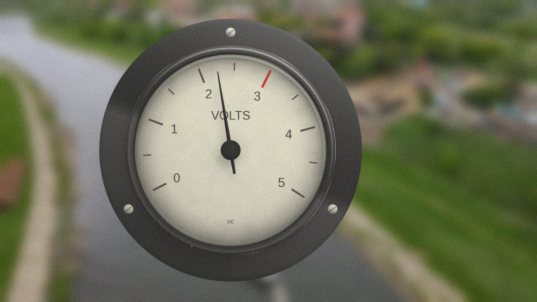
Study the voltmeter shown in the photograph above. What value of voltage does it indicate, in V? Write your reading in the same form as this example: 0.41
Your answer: 2.25
